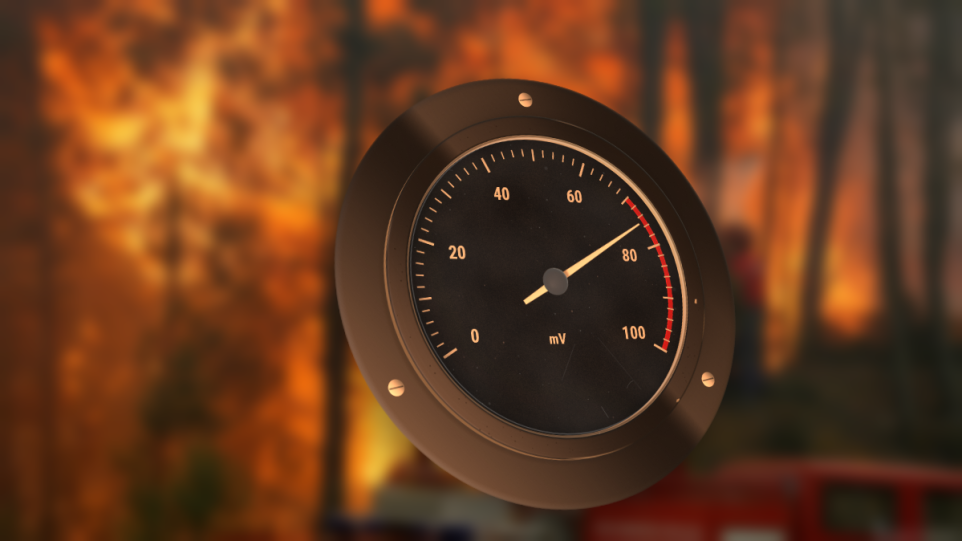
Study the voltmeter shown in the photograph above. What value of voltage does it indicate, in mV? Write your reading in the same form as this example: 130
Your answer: 75
